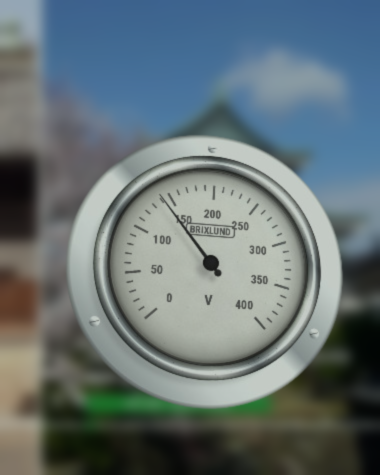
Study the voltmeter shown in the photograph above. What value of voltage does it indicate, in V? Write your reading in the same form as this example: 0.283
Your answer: 140
